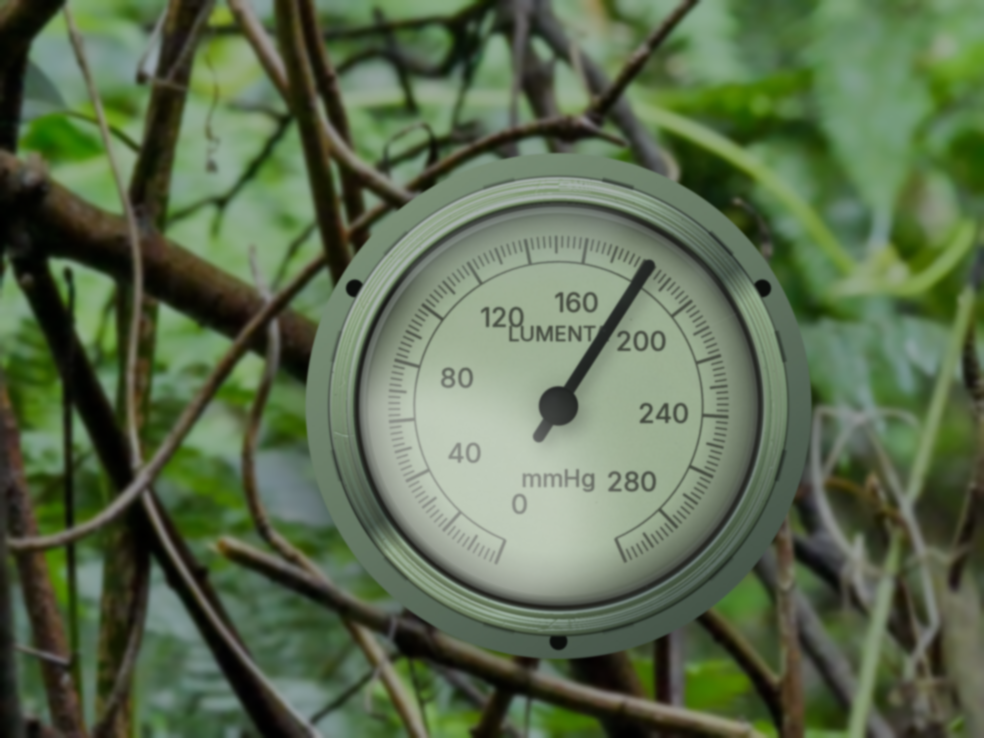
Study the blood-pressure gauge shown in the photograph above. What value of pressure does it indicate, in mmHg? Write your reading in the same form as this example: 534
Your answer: 182
